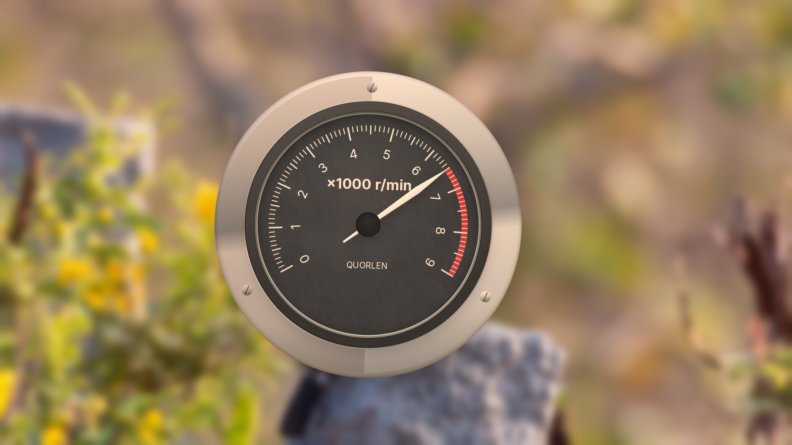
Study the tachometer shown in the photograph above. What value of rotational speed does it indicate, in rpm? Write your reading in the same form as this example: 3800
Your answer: 6500
